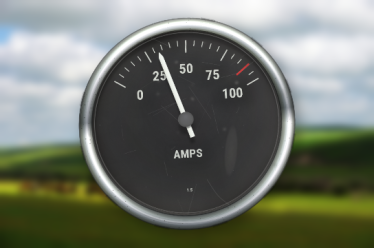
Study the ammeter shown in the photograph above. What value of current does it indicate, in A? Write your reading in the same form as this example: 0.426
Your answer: 32.5
